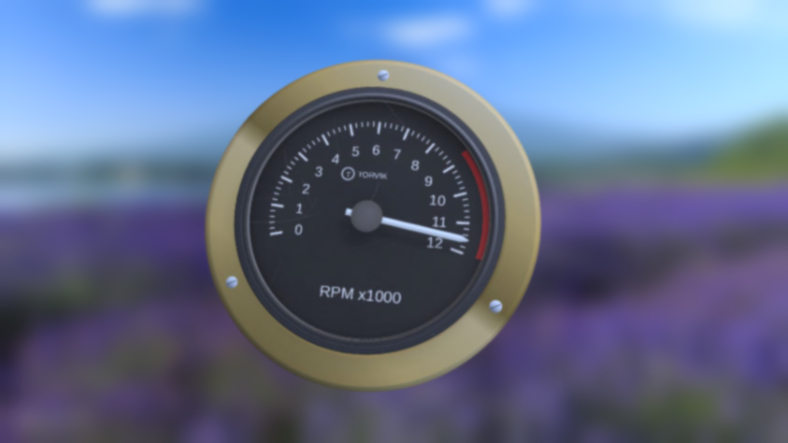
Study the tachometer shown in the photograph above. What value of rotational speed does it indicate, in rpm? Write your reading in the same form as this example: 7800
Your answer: 11600
